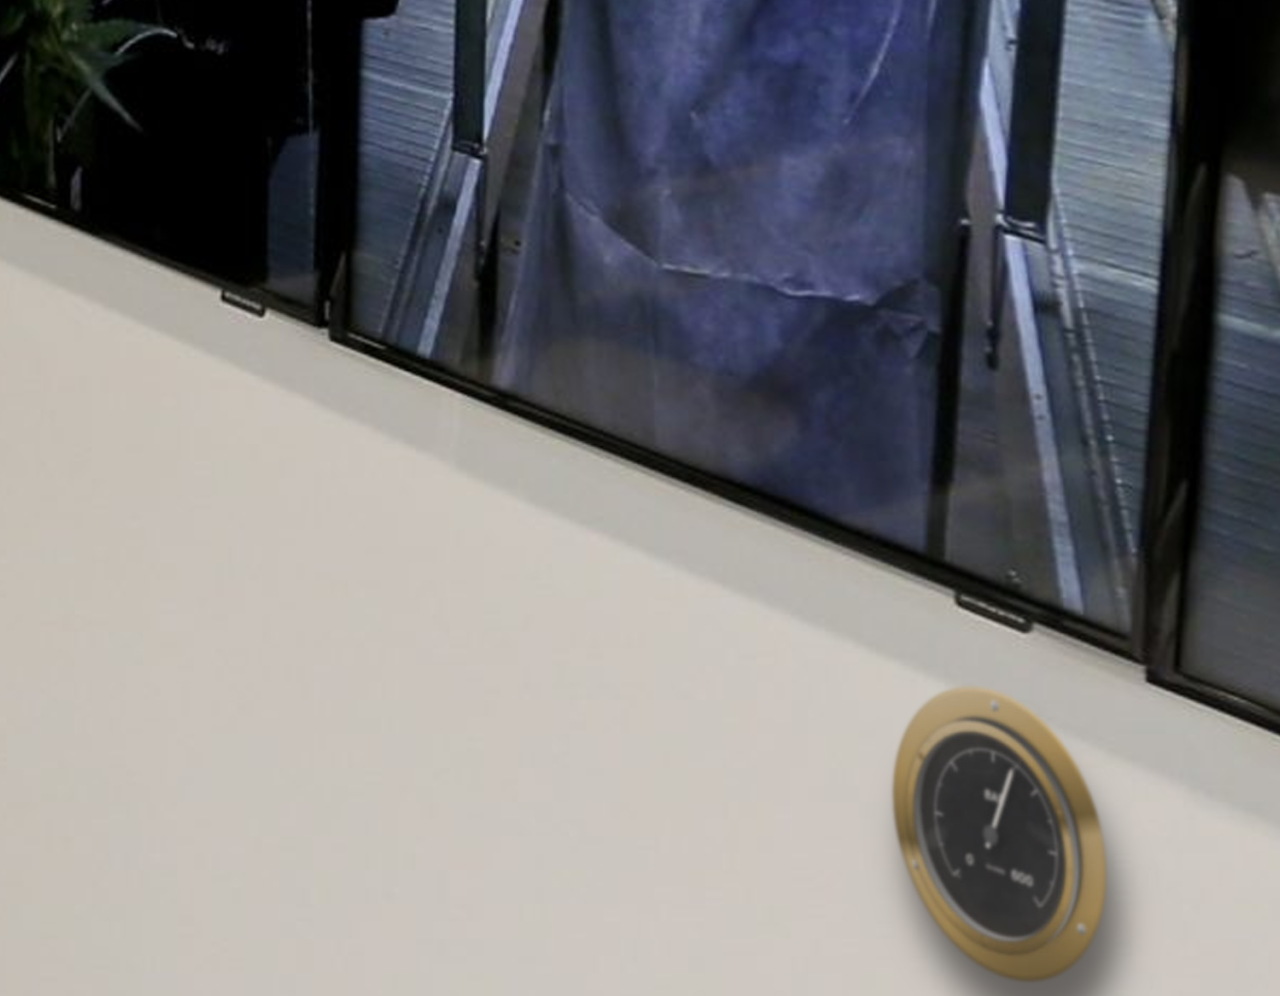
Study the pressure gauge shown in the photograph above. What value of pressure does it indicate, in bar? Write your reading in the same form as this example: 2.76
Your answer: 350
